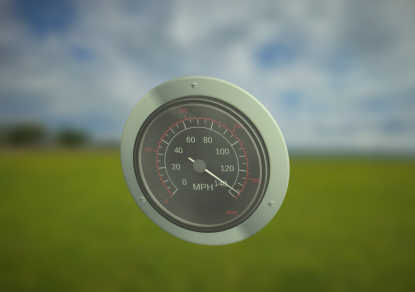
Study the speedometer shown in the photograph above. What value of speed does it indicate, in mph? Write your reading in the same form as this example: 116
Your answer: 135
